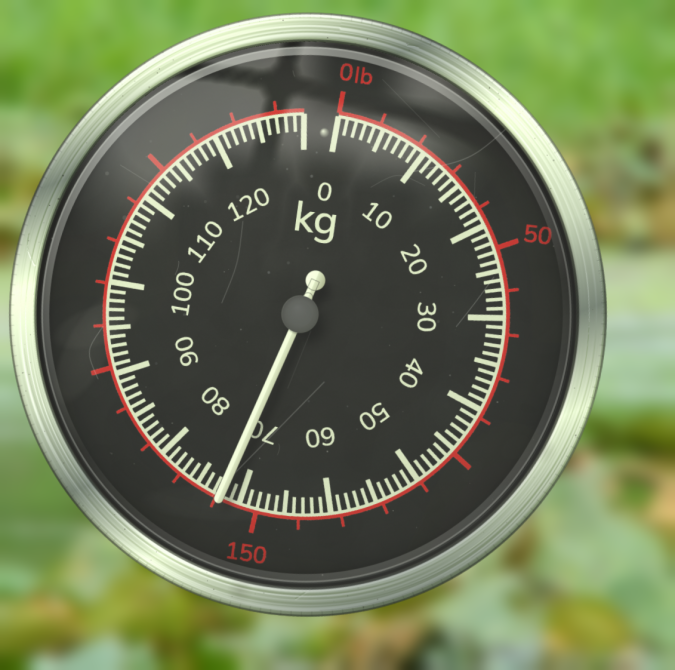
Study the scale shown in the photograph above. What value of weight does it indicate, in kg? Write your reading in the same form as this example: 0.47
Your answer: 72
